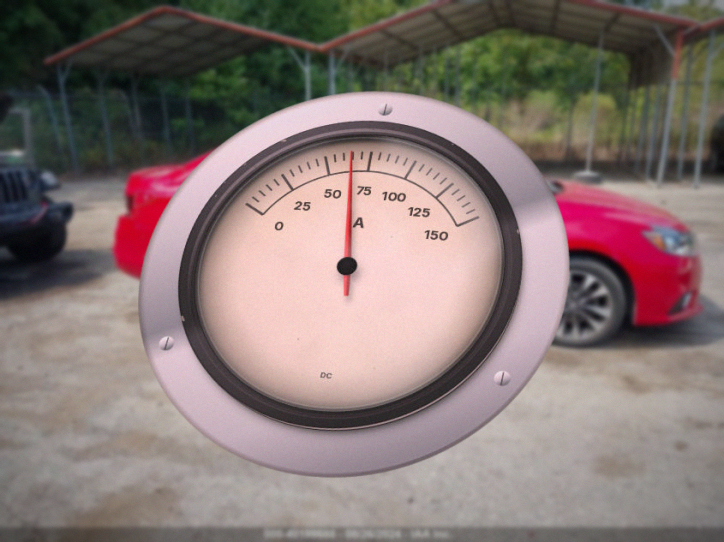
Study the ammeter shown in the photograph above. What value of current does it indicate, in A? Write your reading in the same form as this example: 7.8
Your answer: 65
